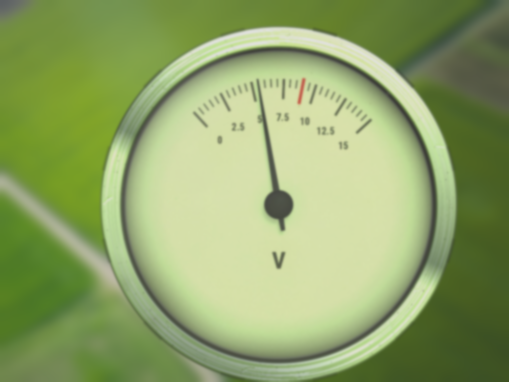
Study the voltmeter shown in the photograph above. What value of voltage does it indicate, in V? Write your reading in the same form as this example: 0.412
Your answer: 5.5
